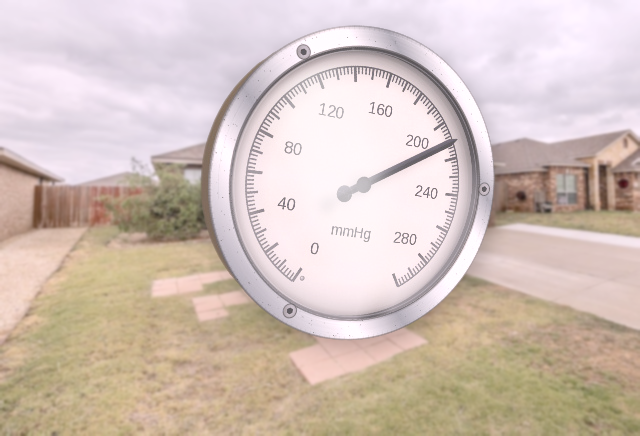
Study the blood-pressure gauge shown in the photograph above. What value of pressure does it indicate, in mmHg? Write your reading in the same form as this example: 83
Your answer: 210
